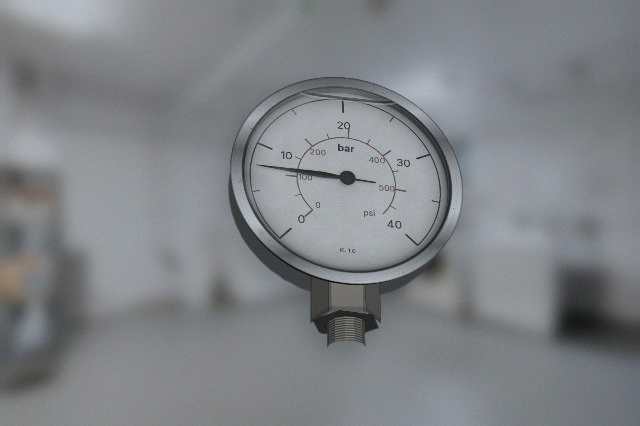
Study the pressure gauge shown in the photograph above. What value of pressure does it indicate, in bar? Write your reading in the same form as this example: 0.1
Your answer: 7.5
